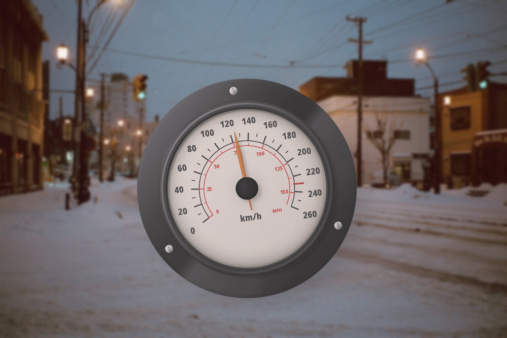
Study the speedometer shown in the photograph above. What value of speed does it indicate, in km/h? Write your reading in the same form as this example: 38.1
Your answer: 125
